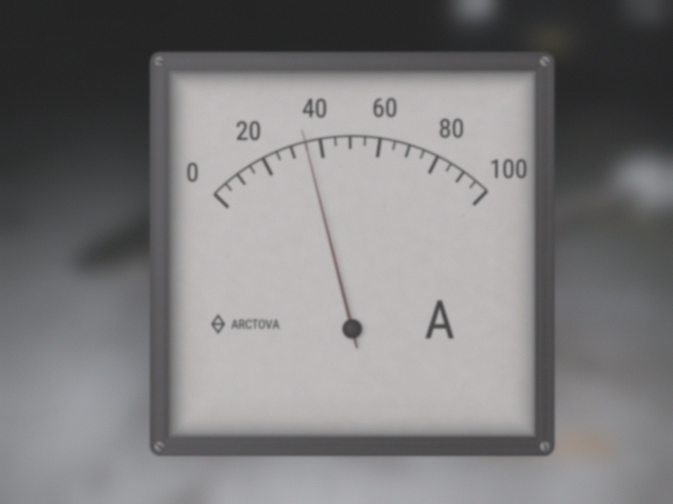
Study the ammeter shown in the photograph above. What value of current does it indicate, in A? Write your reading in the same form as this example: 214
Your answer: 35
